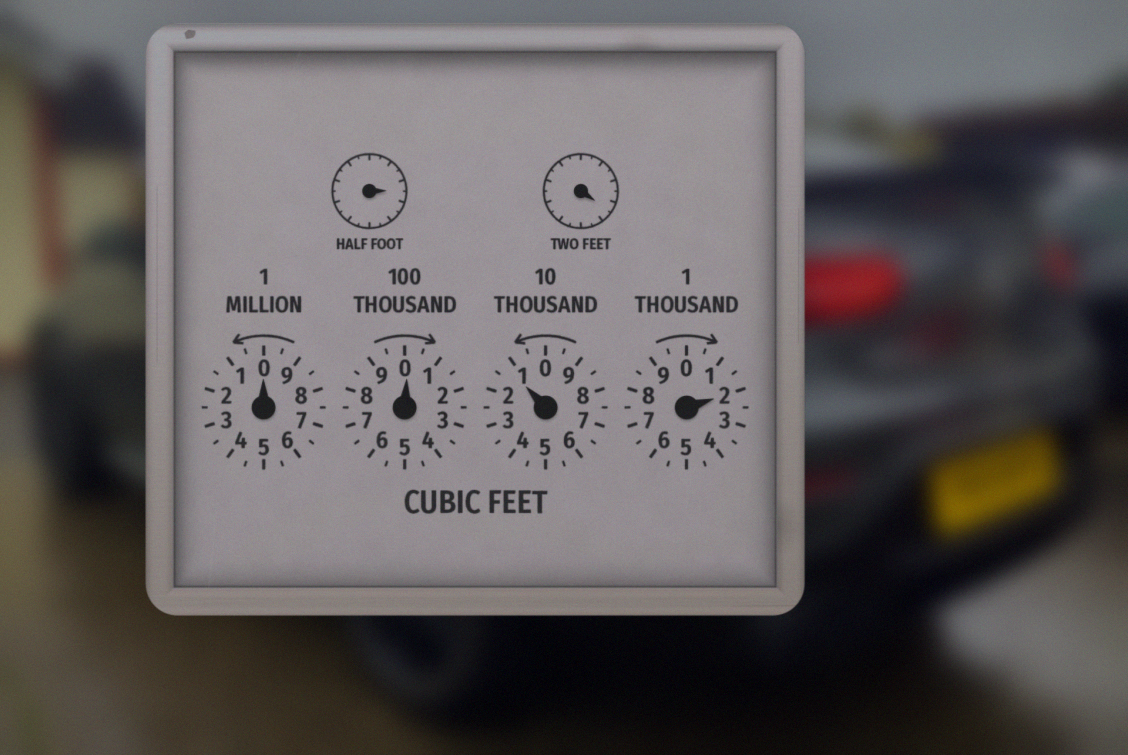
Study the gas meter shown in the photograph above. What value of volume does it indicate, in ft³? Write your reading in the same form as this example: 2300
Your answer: 1200
